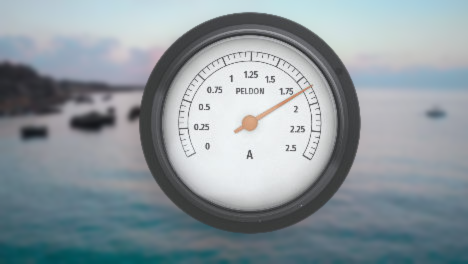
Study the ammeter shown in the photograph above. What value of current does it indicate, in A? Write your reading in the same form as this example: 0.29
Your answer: 1.85
